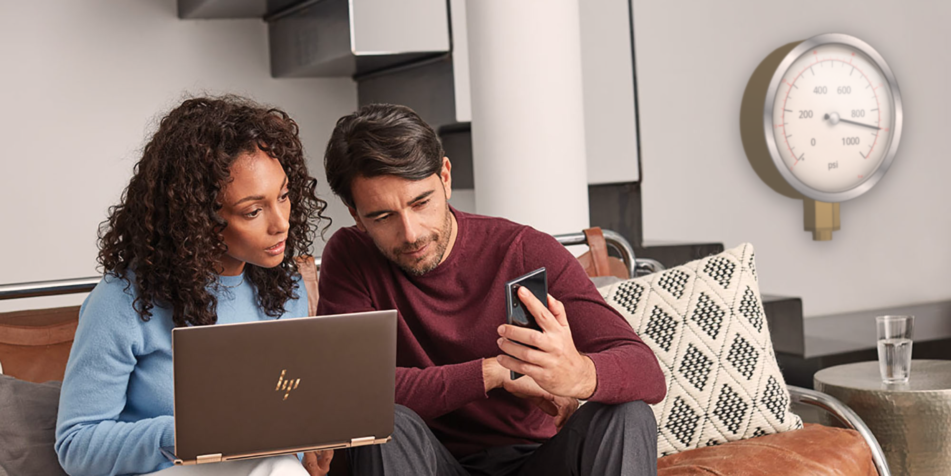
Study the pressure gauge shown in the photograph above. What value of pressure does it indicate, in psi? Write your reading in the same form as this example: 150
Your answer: 875
